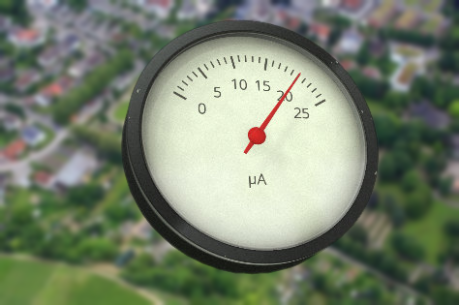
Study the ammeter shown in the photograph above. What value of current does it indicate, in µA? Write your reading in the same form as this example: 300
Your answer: 20
